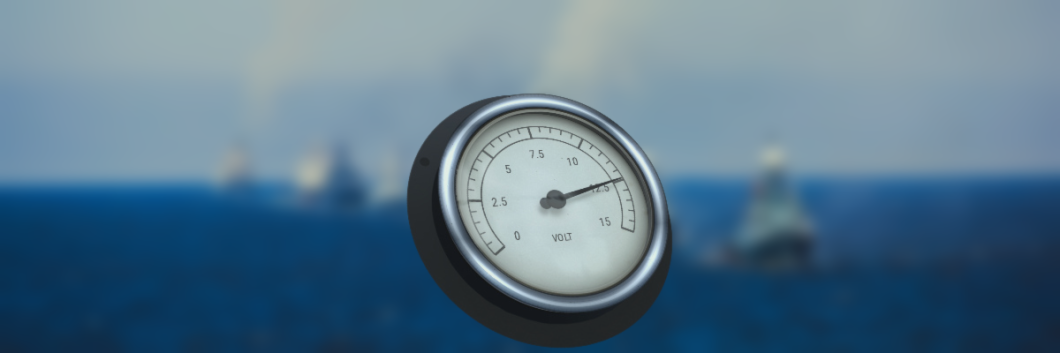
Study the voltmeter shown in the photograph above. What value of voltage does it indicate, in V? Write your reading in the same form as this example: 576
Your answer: 12.5
